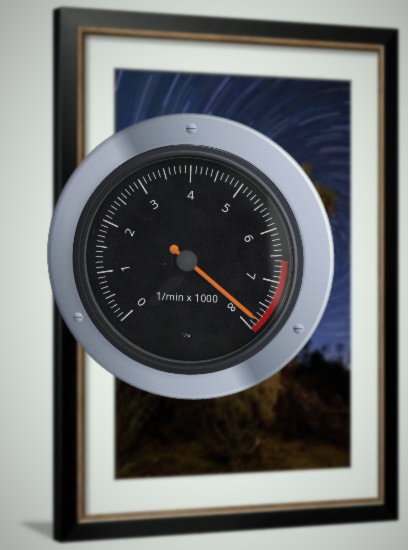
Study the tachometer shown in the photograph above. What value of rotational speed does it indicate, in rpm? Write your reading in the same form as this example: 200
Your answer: 7800
